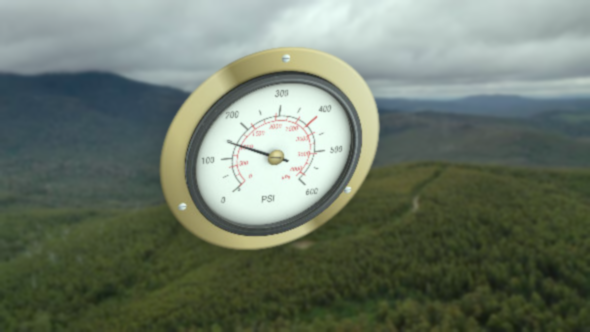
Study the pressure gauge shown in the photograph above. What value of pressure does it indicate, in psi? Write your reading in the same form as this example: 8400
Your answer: 150
